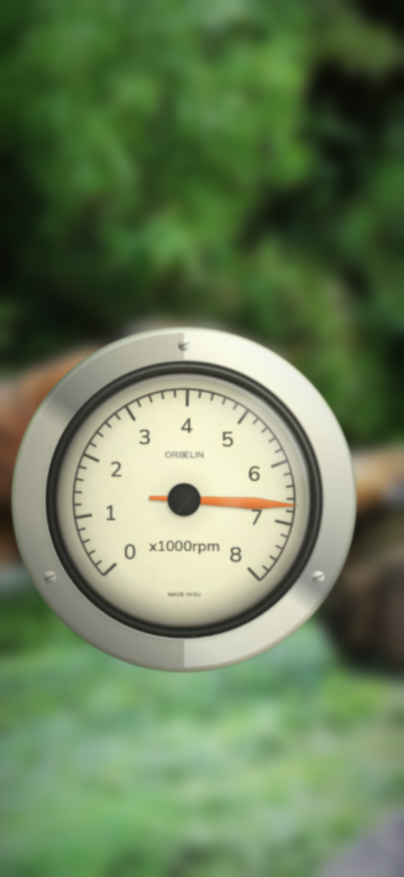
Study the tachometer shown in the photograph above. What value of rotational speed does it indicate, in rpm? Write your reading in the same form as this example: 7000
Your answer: 6700
